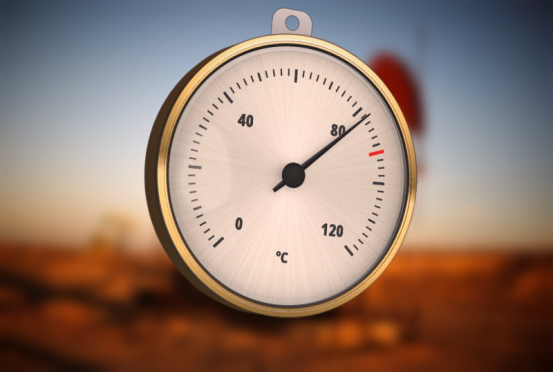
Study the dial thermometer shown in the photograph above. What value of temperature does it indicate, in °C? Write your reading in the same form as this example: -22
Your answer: 82
